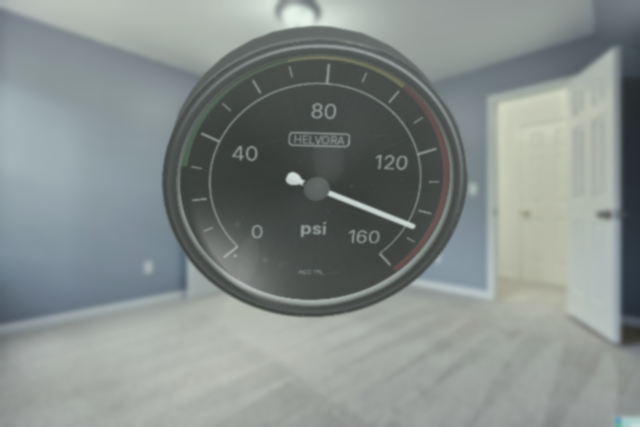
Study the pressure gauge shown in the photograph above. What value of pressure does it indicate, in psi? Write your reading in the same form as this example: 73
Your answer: 145
